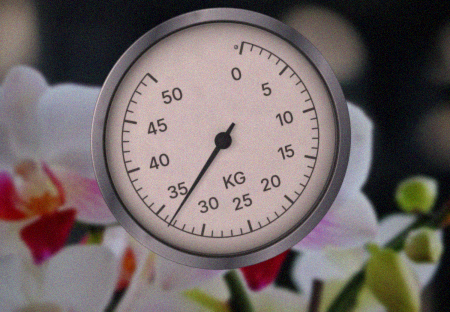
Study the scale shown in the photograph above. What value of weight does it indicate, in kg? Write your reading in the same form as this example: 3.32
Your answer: 33.5
